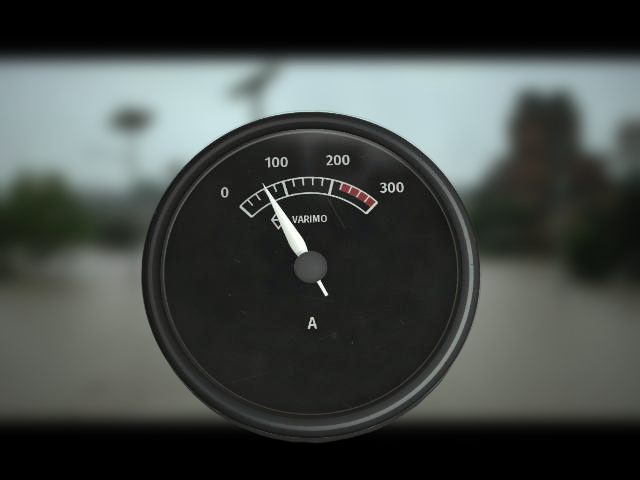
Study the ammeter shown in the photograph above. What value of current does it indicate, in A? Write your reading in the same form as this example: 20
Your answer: 60
